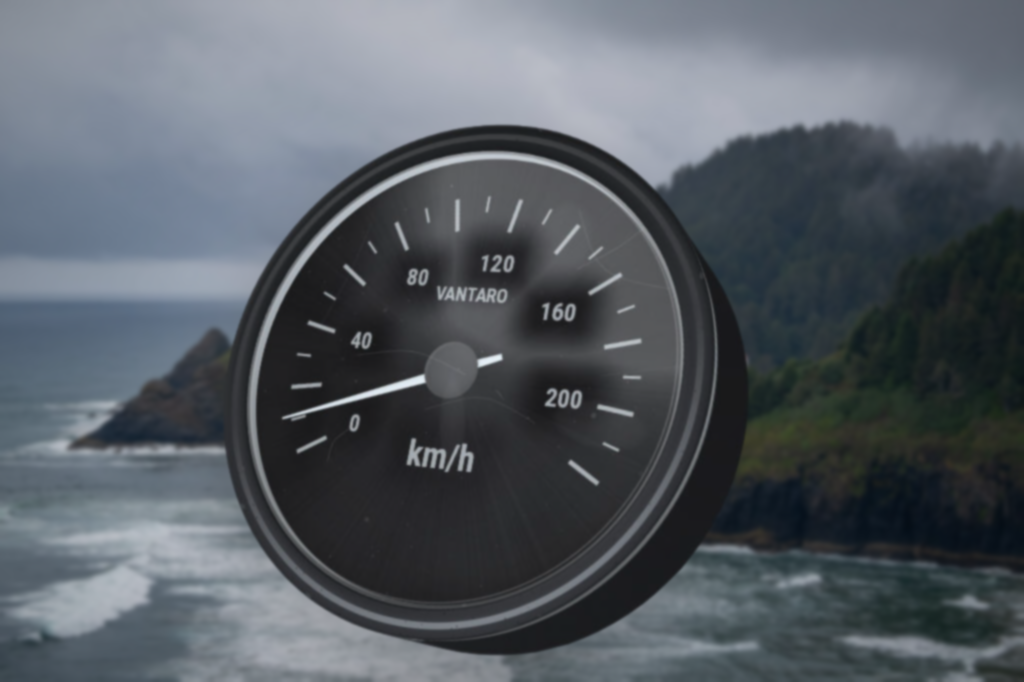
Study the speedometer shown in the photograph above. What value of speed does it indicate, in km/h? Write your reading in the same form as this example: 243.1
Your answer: 10
